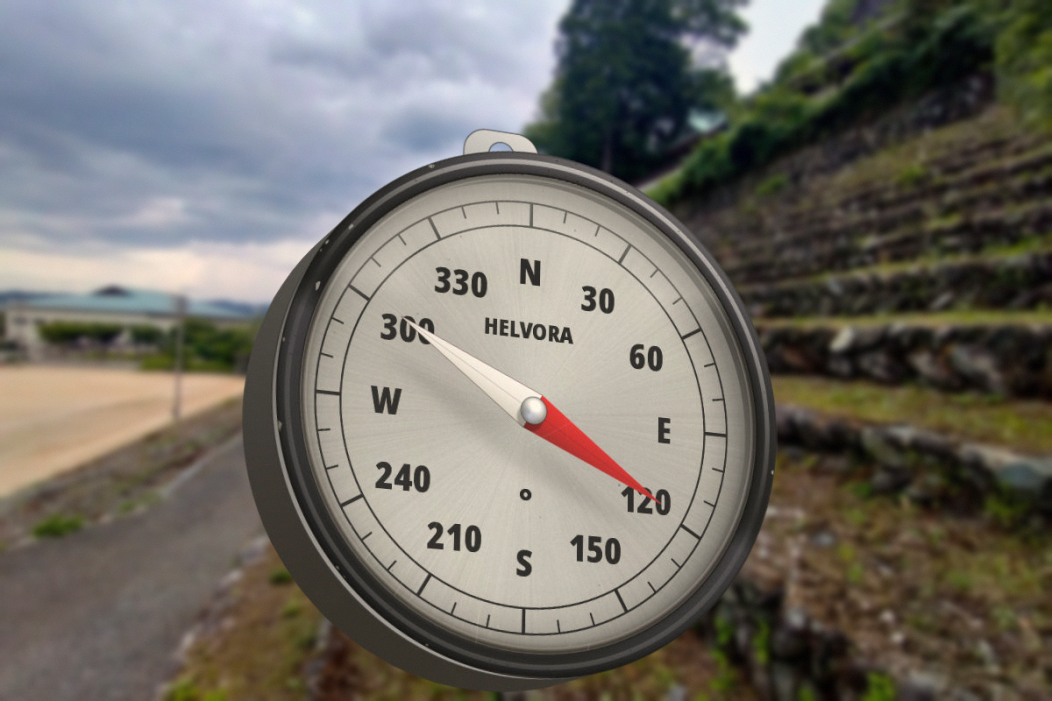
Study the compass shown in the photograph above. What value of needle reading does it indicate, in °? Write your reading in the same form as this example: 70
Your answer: 120
